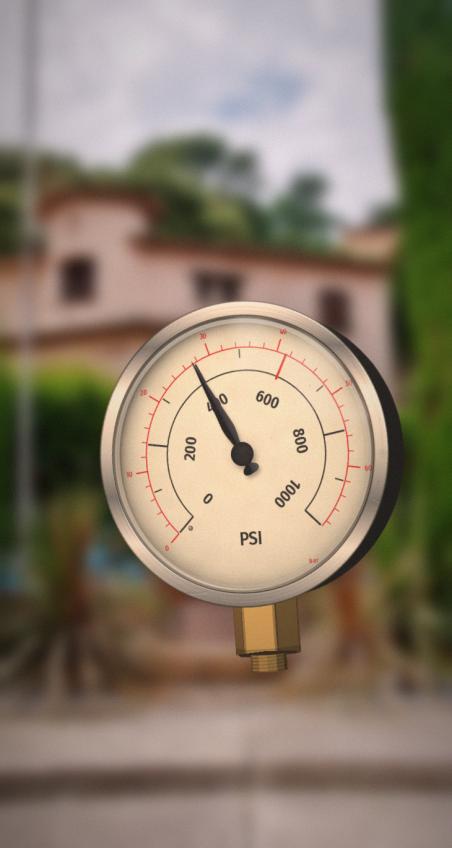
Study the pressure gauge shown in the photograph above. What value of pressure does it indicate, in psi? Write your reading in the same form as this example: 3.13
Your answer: 400
